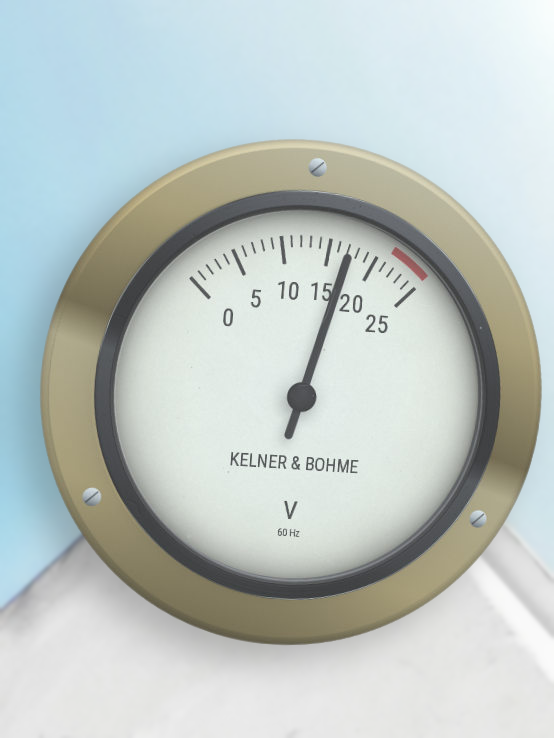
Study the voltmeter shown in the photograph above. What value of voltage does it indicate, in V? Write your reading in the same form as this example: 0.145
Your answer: 17
